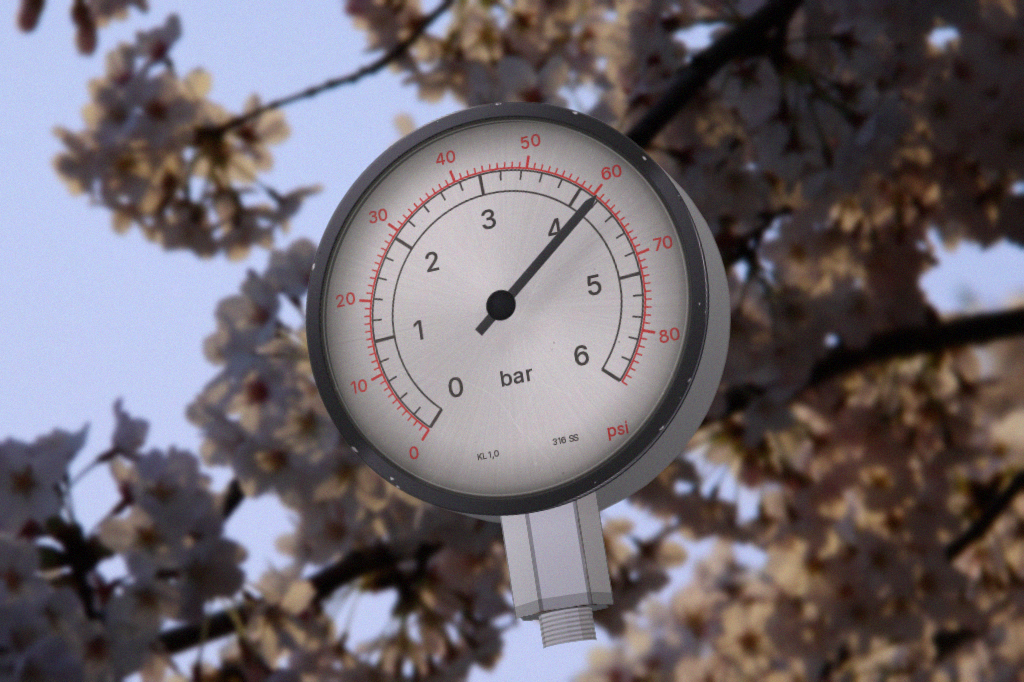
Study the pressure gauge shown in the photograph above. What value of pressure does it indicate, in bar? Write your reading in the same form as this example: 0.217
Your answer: 4.2
